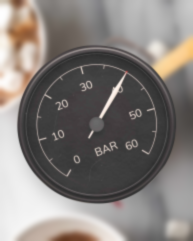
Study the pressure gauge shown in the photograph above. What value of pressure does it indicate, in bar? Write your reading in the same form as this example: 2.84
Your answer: 40
